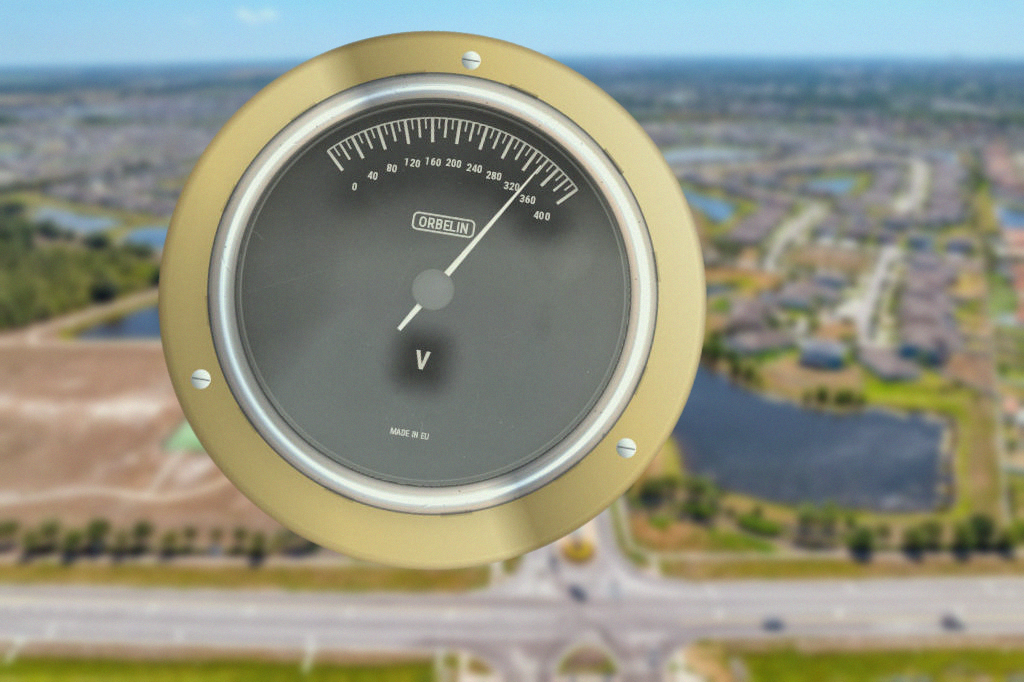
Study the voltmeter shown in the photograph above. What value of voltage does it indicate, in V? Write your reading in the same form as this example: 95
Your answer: 340
